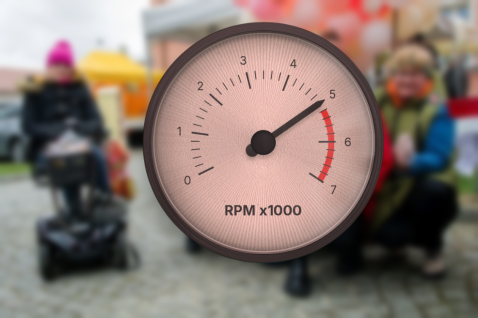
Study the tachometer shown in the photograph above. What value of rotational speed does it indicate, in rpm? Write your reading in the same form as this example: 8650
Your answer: 5000
